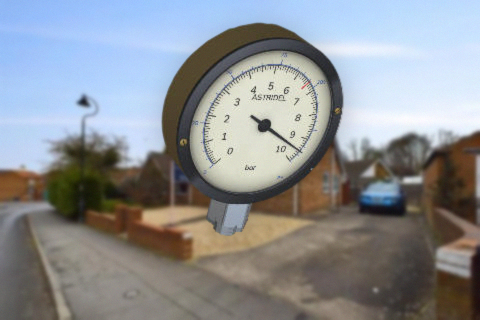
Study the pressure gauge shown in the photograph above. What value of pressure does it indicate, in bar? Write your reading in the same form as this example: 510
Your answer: 9.5
